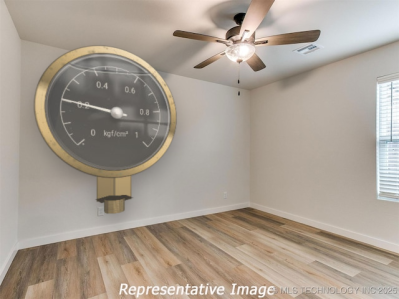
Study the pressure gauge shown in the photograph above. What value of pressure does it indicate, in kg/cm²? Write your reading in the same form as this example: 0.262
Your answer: 0.2
